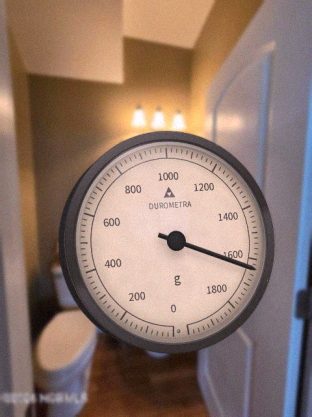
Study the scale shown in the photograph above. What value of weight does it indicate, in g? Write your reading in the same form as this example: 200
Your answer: 1640
